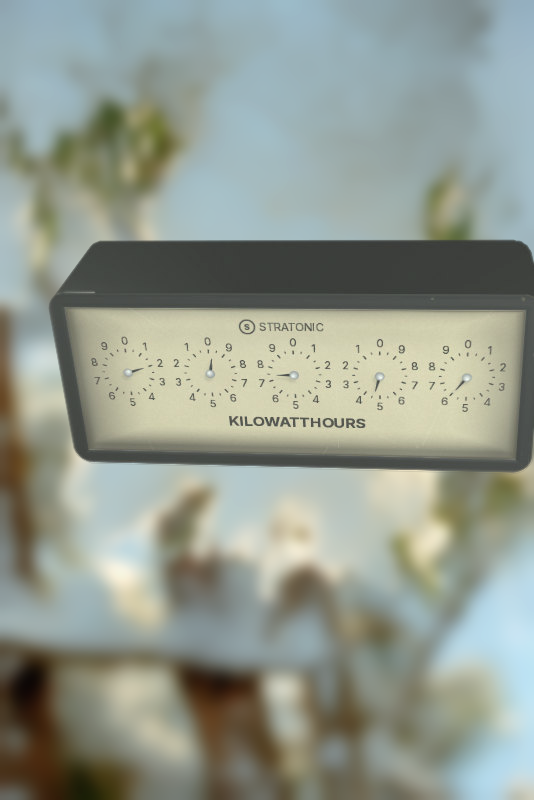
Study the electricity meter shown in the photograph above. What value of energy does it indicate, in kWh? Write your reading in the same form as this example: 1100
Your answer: 19746
